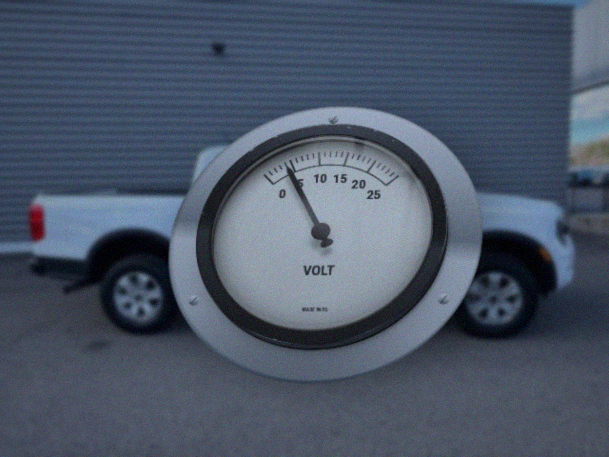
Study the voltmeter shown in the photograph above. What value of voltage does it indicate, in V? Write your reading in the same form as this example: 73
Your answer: 4
